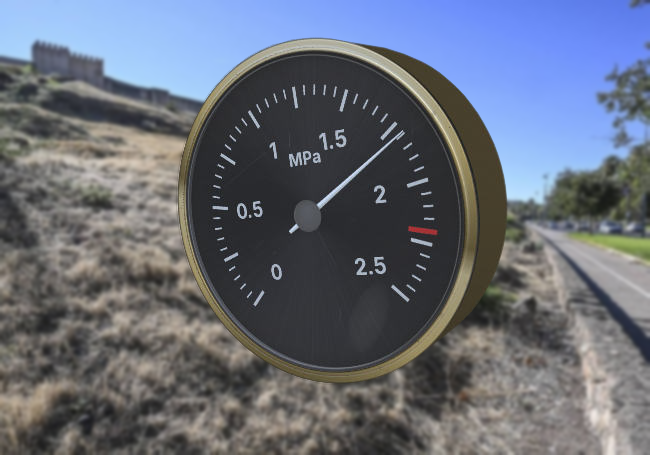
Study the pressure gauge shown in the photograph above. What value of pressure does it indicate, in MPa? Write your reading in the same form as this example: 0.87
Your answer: 1.8
